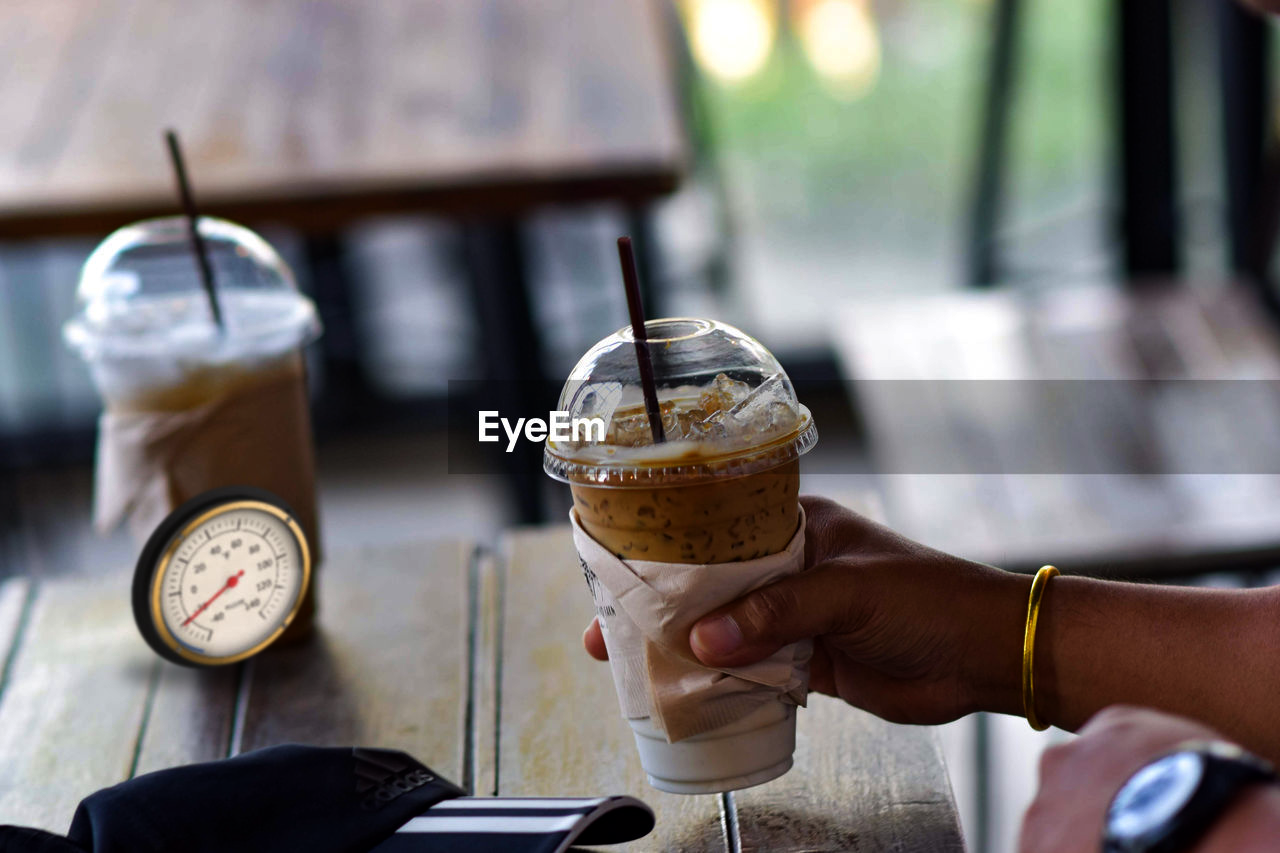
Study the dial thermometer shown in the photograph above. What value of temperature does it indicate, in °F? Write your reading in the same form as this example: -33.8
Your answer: -20
